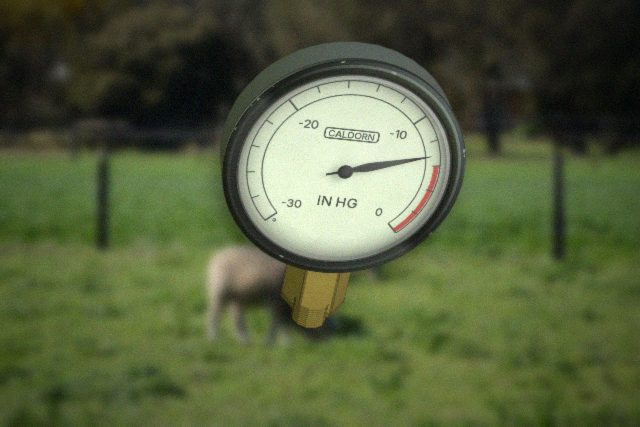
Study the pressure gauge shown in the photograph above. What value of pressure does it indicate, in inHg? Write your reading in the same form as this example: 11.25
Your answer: -7
